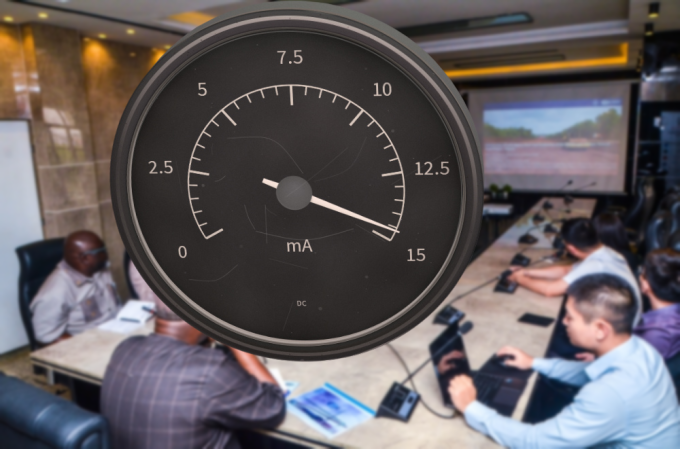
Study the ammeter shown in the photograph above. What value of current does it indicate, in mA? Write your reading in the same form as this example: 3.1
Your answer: 14.5
